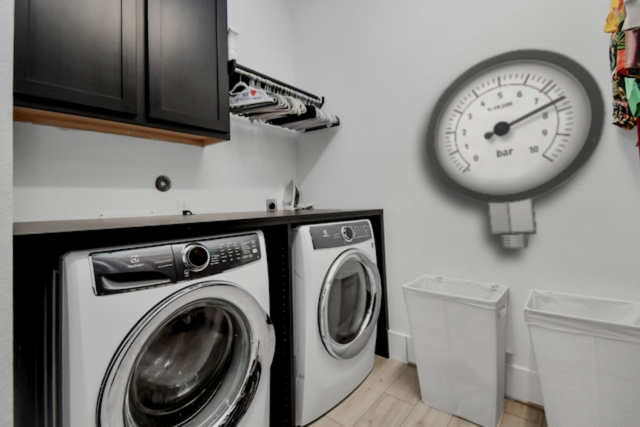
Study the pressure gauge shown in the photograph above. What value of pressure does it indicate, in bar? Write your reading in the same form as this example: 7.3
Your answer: 7.6
